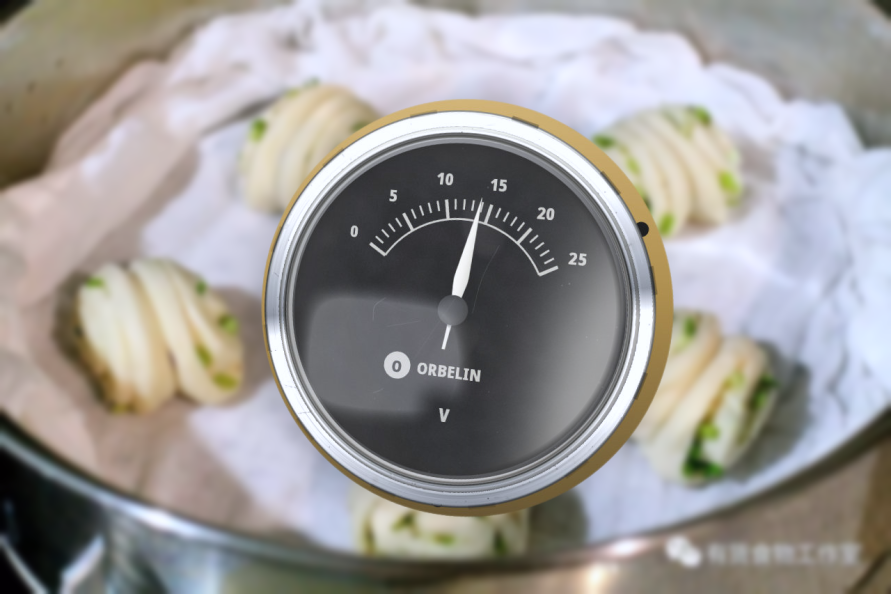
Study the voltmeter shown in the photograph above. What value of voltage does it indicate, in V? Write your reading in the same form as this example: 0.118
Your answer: 14
